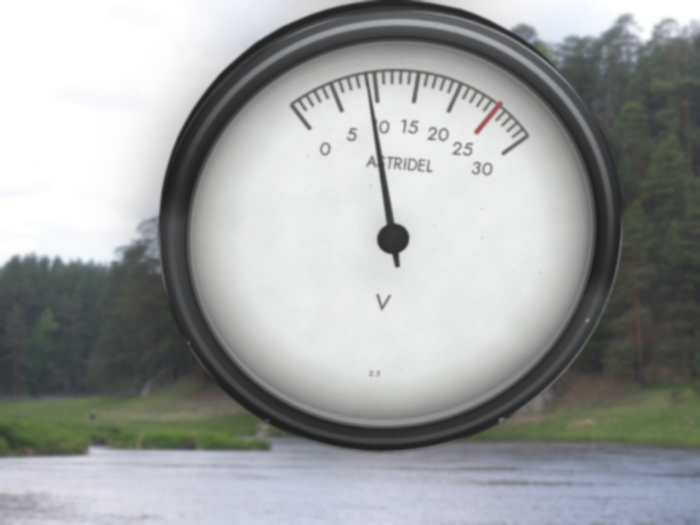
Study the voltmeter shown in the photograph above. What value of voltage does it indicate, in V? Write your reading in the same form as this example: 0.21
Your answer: 9
